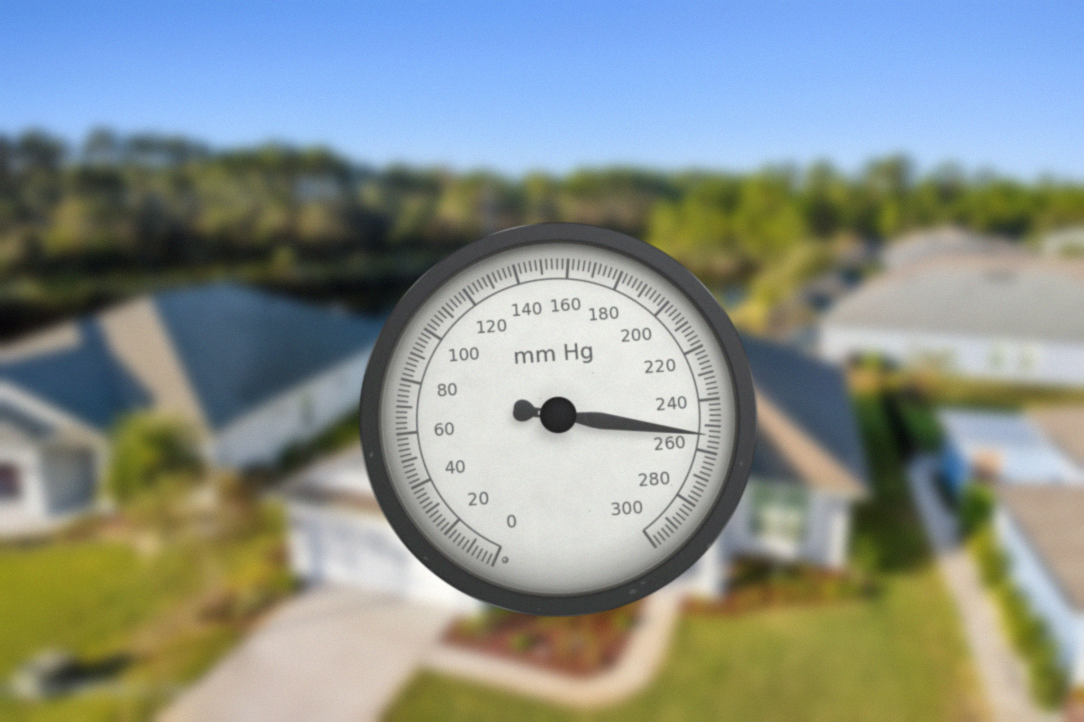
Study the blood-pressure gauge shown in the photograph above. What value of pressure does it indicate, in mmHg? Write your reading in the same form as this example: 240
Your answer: 254
